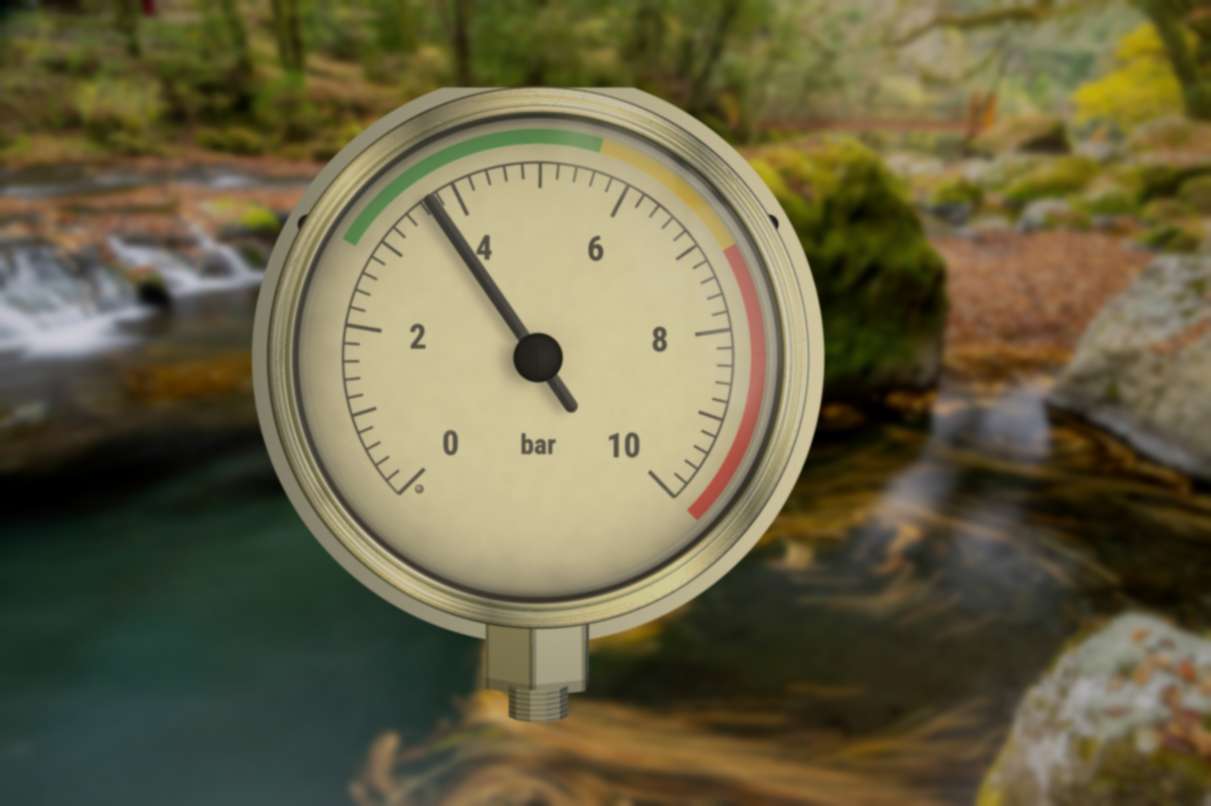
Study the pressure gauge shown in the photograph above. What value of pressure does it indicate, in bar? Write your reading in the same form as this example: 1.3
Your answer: 3.7
